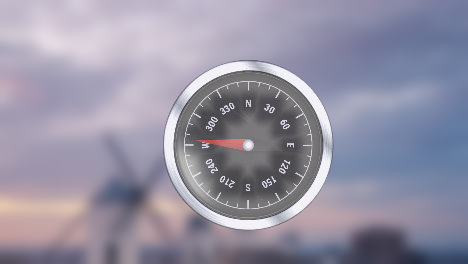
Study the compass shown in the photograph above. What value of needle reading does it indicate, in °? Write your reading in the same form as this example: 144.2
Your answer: 275
